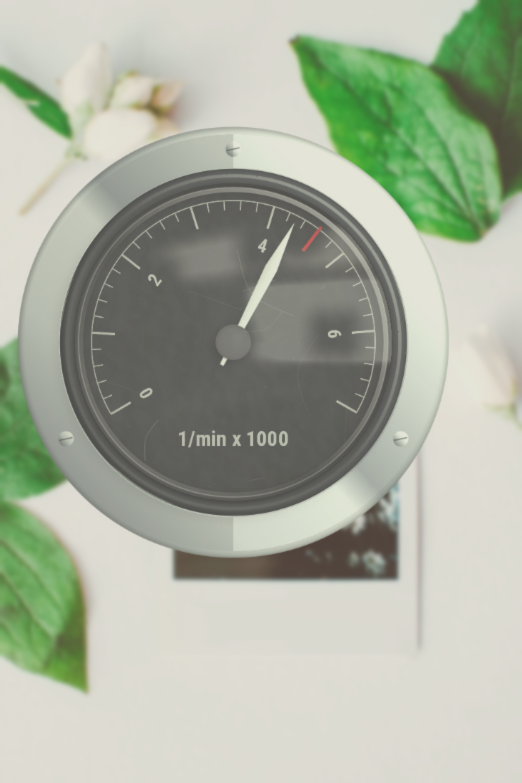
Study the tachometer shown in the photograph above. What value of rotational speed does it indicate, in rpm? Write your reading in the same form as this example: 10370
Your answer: 4300
